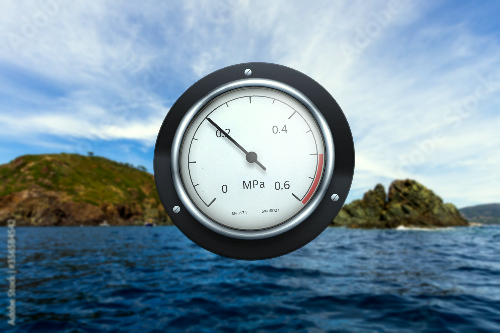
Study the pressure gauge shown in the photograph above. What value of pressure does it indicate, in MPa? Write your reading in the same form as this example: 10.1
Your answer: 0.2
